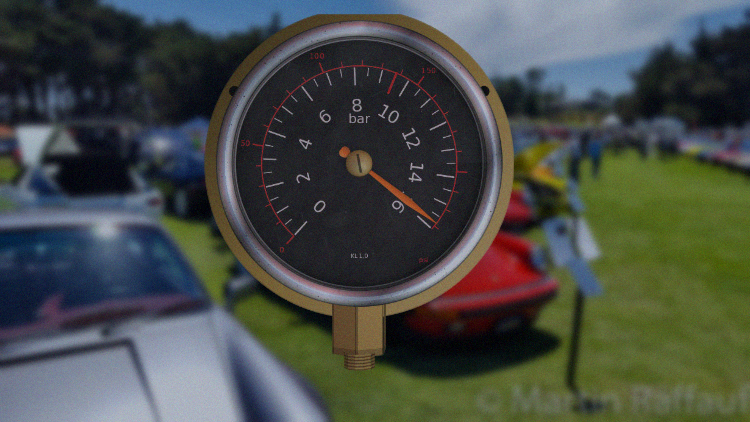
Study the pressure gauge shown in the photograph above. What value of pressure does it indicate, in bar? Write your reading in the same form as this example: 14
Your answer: 15.75
